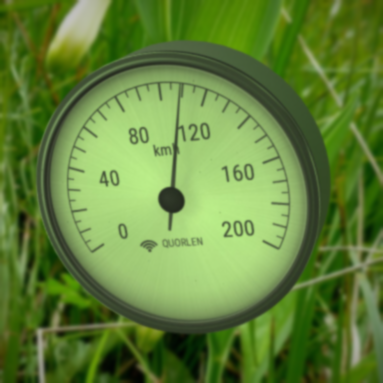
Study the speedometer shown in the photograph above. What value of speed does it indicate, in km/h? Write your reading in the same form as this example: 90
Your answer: 110
